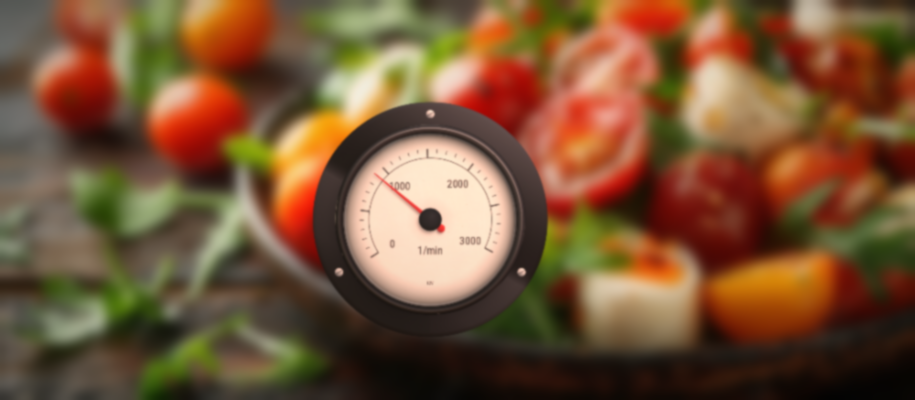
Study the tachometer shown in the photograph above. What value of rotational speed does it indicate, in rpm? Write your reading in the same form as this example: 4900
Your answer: 900
